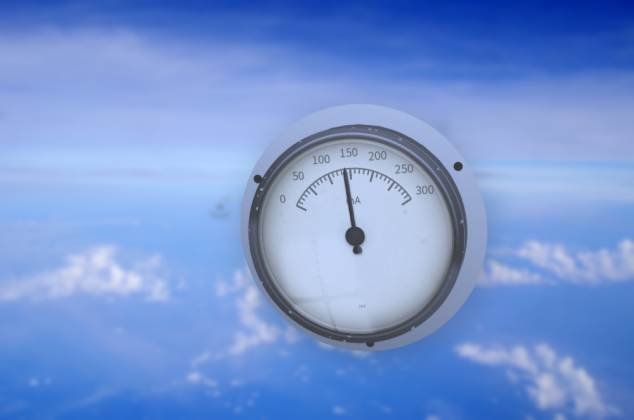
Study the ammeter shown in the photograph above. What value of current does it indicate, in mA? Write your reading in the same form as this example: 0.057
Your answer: 140
